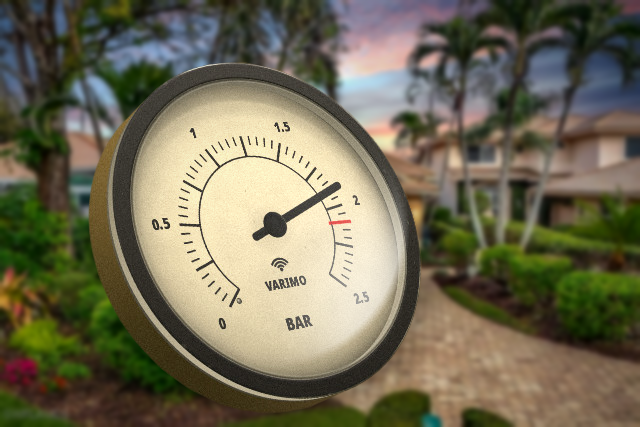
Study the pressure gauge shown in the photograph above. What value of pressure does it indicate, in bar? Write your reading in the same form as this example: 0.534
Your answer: 1.9
